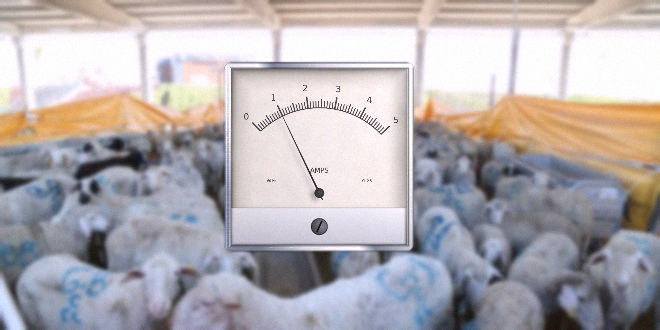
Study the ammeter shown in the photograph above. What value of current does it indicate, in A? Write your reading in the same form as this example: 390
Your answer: 1
